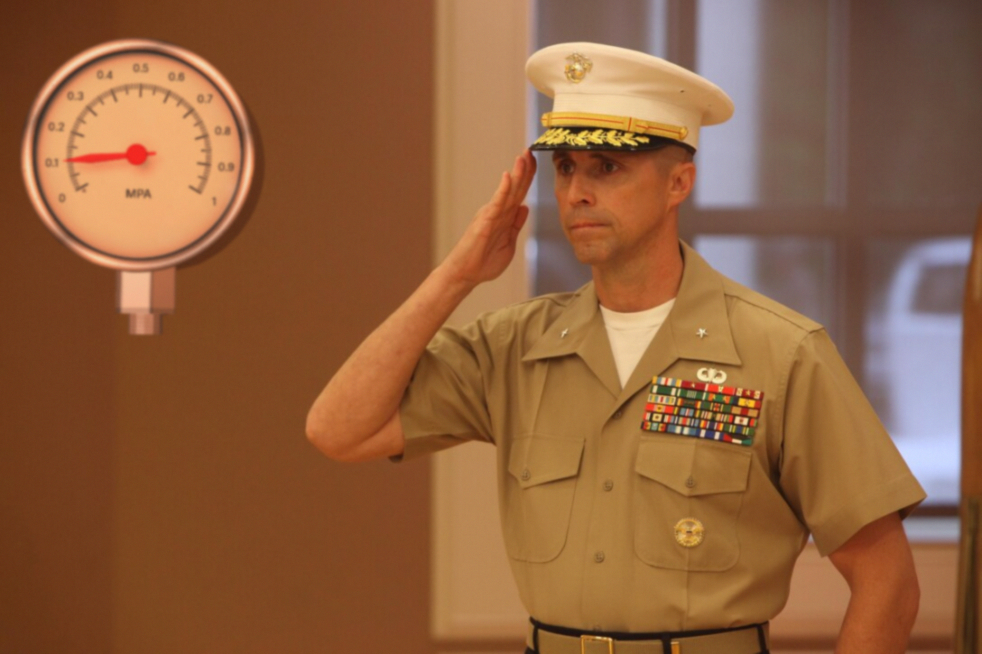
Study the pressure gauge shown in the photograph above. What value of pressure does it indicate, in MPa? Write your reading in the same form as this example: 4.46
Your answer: 0.1
